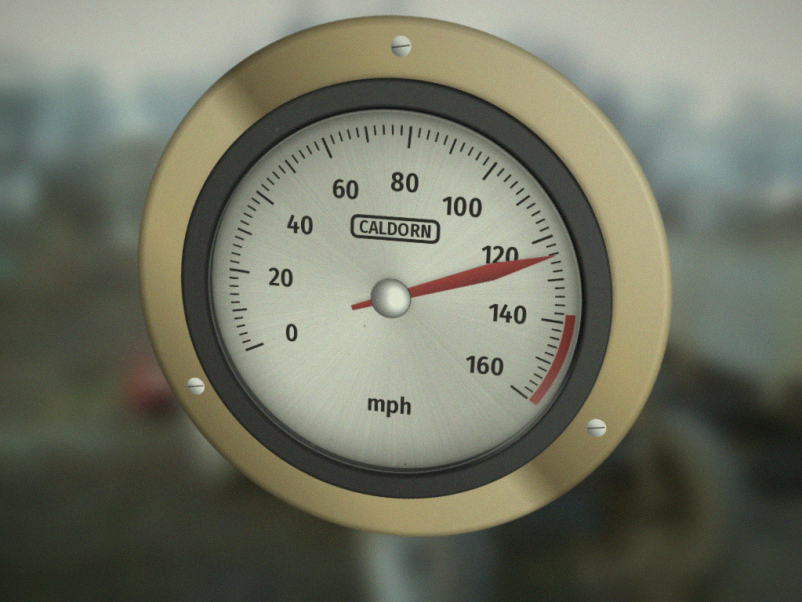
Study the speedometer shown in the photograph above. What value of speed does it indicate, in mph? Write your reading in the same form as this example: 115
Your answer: 124
